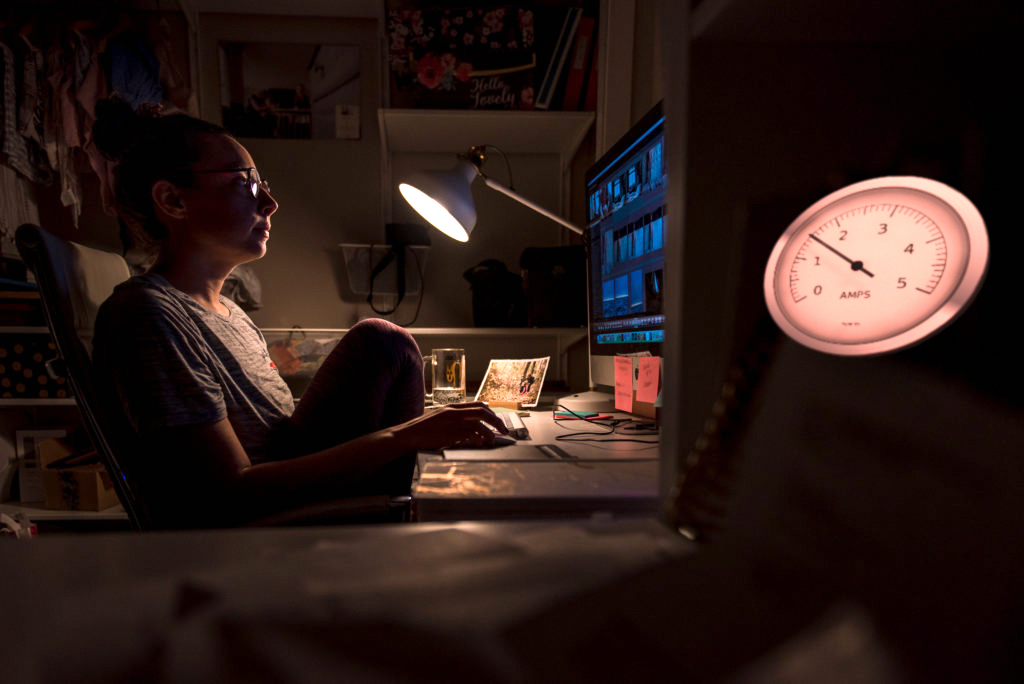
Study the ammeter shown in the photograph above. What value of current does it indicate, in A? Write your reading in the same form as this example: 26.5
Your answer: 1.5
